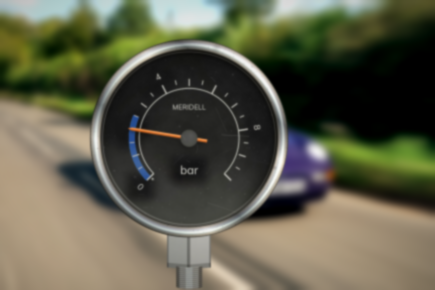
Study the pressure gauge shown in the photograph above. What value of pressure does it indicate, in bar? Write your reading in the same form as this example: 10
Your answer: 2
